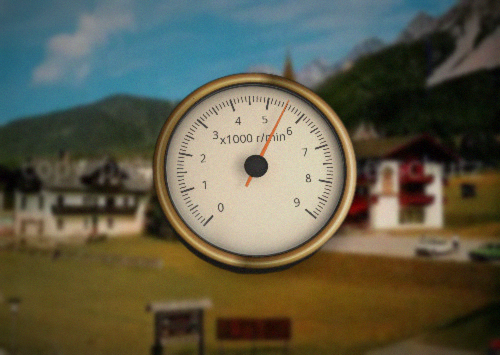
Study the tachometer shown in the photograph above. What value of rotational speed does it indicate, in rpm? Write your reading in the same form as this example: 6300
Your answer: 5500
